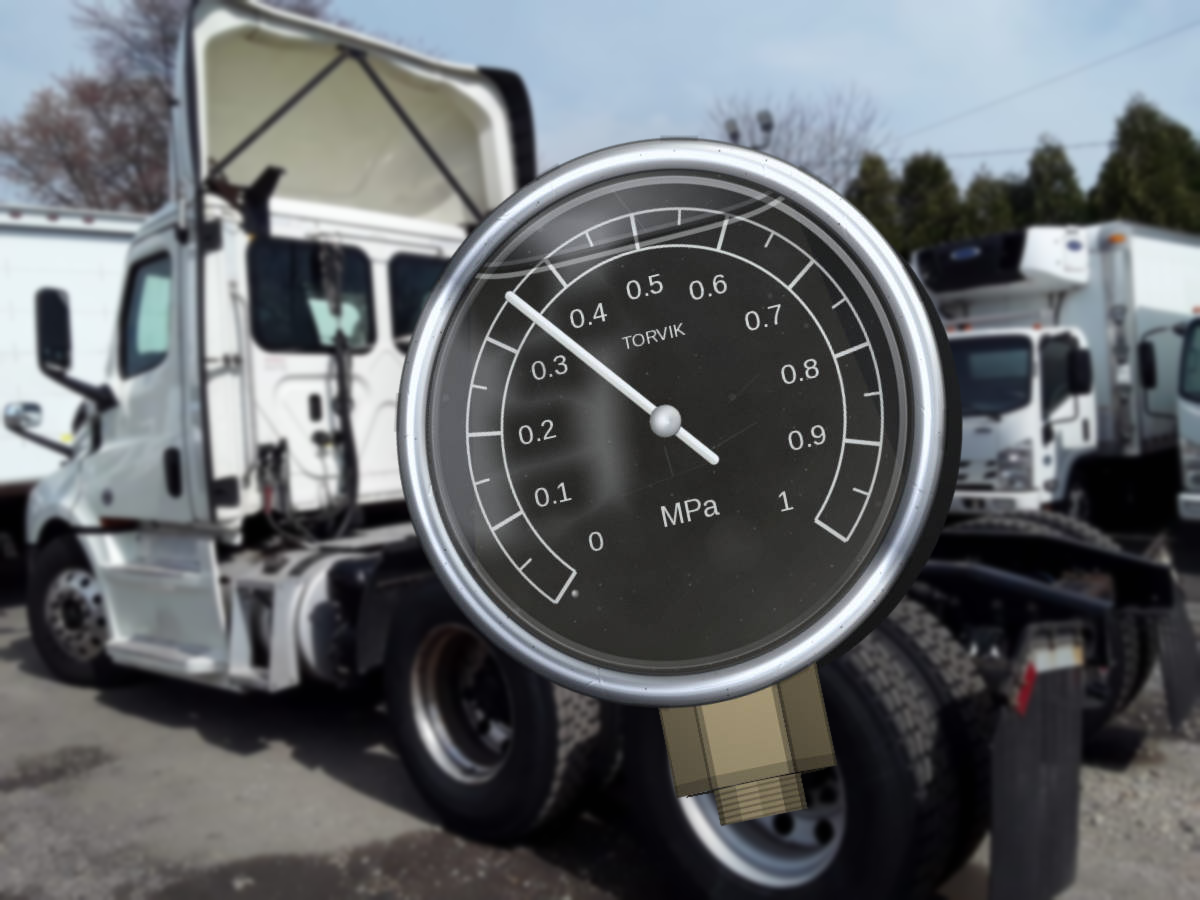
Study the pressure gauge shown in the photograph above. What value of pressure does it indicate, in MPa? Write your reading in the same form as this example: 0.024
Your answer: 0.35
